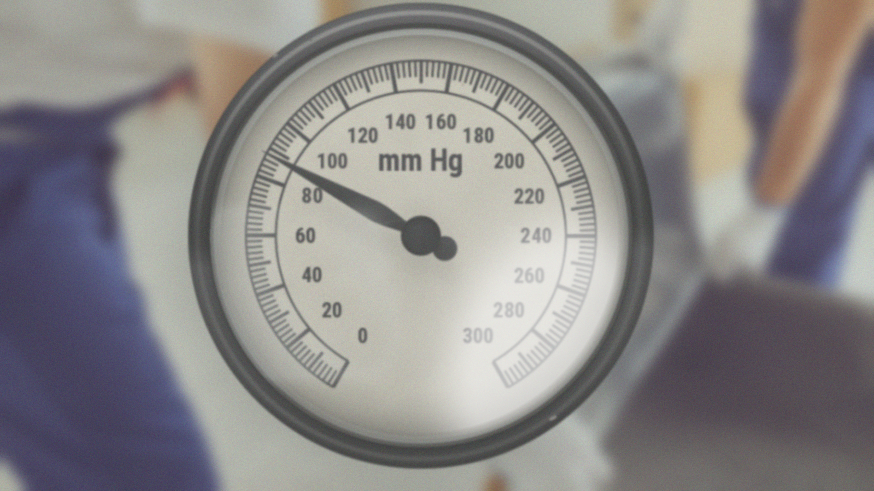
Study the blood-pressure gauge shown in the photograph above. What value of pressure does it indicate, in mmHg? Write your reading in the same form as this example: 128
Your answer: 88
